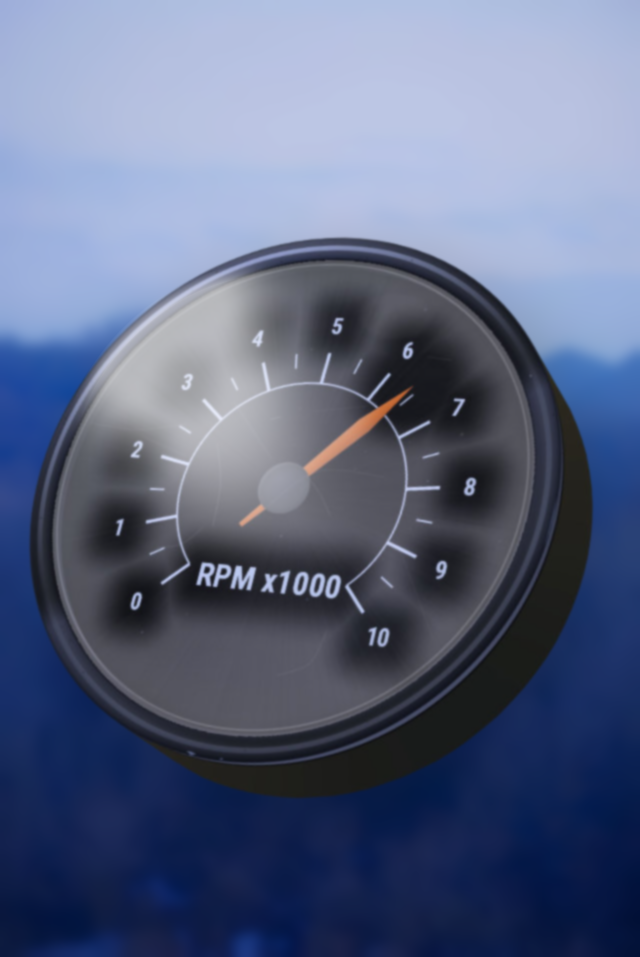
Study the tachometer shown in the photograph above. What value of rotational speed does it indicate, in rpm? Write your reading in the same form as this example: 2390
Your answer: 6500
